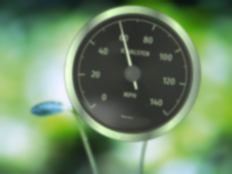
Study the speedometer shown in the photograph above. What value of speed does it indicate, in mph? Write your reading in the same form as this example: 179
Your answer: 60
